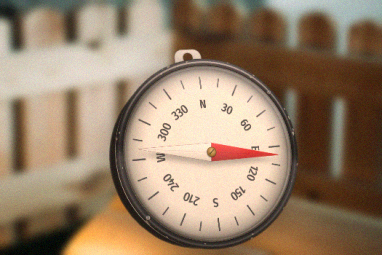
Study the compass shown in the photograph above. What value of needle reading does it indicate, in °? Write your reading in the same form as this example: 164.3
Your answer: 97.5
